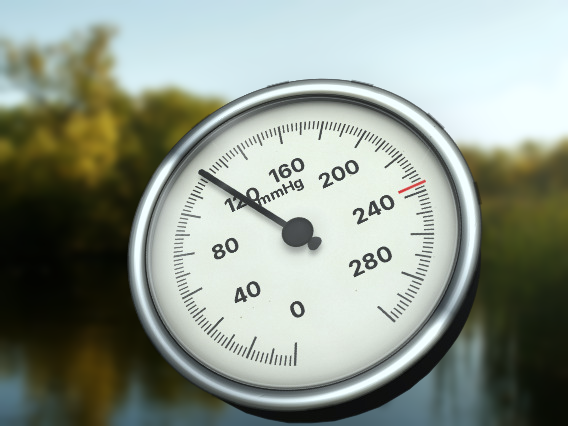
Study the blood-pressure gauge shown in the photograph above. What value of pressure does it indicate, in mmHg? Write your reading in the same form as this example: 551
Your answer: 120
